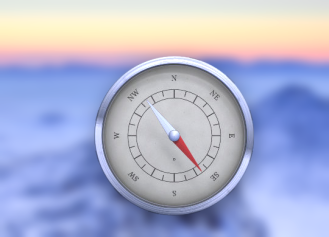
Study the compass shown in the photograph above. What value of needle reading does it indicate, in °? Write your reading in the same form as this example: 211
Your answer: 142.5
